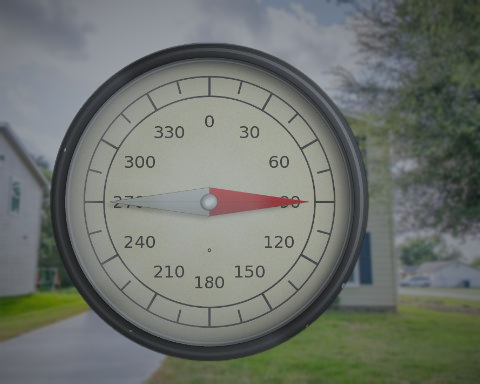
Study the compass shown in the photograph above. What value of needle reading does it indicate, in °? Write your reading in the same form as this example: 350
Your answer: 90
